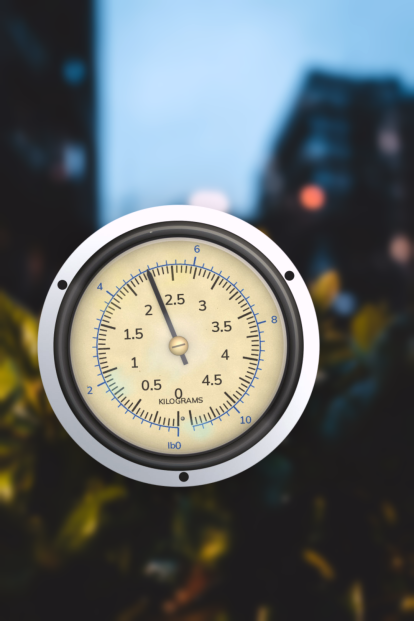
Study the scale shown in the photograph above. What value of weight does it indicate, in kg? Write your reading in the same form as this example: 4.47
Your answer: 2.25
